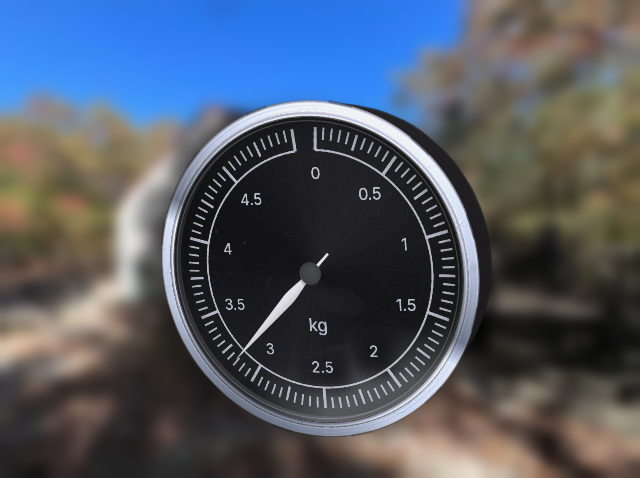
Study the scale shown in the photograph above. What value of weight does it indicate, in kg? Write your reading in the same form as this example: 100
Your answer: 3.15
